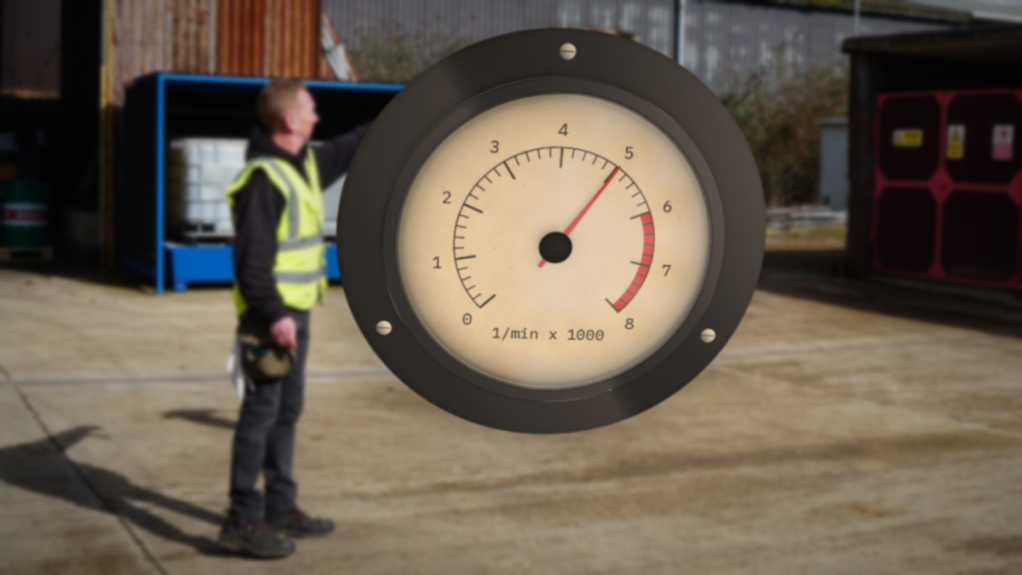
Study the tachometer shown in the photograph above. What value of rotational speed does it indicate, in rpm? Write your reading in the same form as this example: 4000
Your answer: 5000
